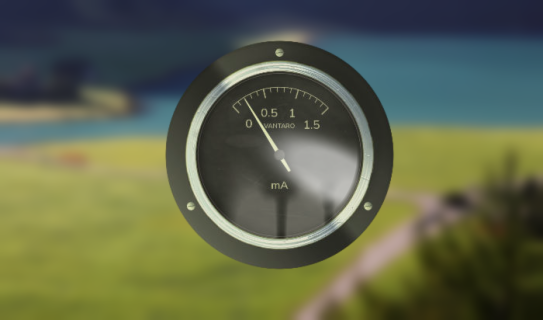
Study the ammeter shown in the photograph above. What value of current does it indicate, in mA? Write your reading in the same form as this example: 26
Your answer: 0.2
